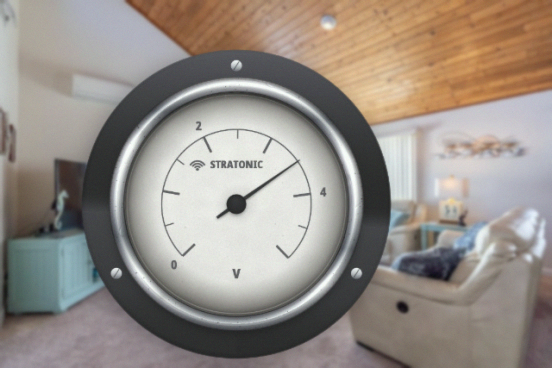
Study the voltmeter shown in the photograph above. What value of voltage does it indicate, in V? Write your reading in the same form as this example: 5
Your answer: 3.5
